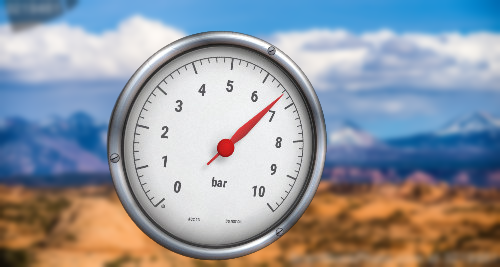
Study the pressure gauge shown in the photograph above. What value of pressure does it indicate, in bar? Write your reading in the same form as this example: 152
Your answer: 6.6
